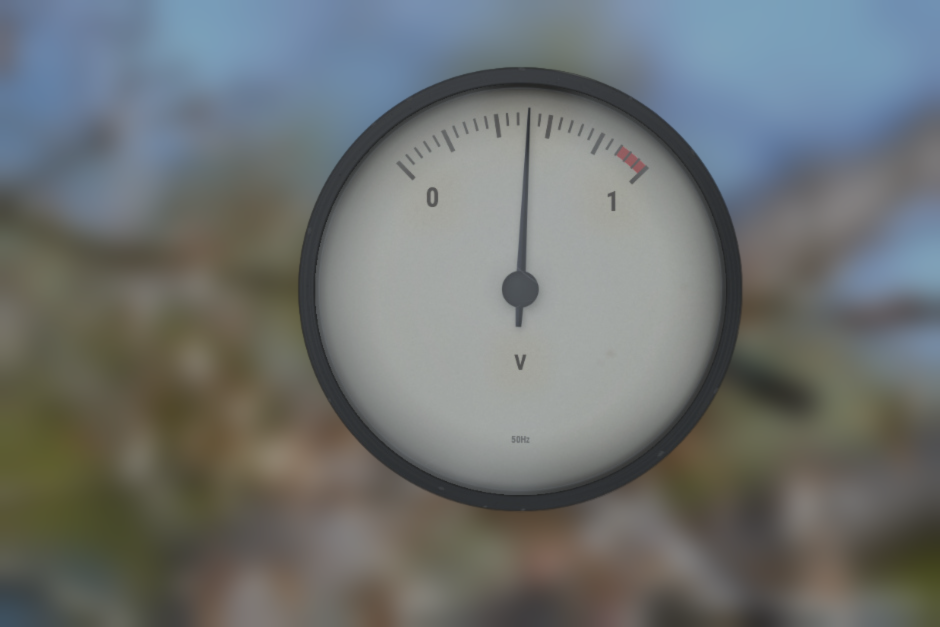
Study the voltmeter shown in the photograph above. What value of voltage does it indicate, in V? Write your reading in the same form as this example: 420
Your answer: 0.52
